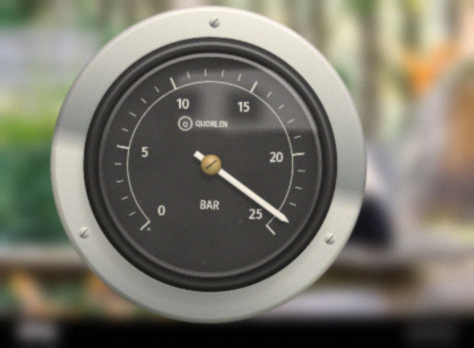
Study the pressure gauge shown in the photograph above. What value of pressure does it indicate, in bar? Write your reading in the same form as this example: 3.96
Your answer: 24
